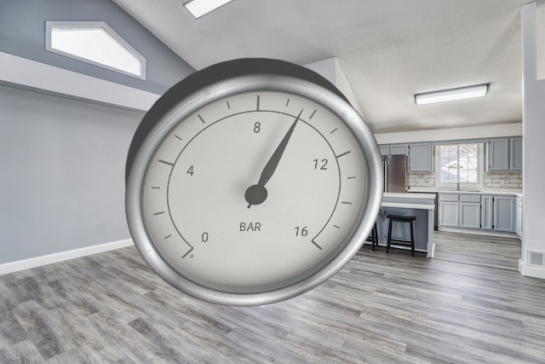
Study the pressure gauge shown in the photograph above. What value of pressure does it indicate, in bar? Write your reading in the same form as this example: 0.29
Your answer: 9.5
